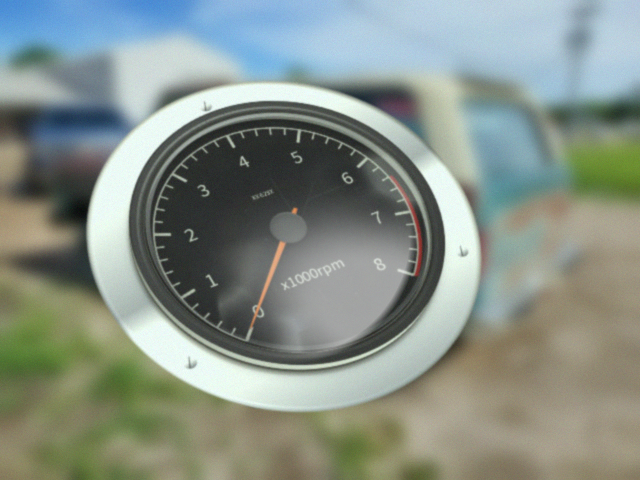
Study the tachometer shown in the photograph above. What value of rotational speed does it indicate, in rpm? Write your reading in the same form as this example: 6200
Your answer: 0
